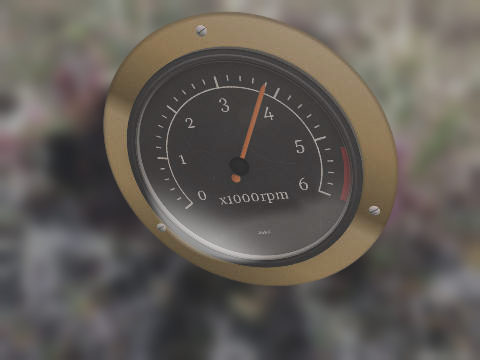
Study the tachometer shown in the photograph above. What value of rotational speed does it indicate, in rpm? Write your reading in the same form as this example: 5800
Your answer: 3800
